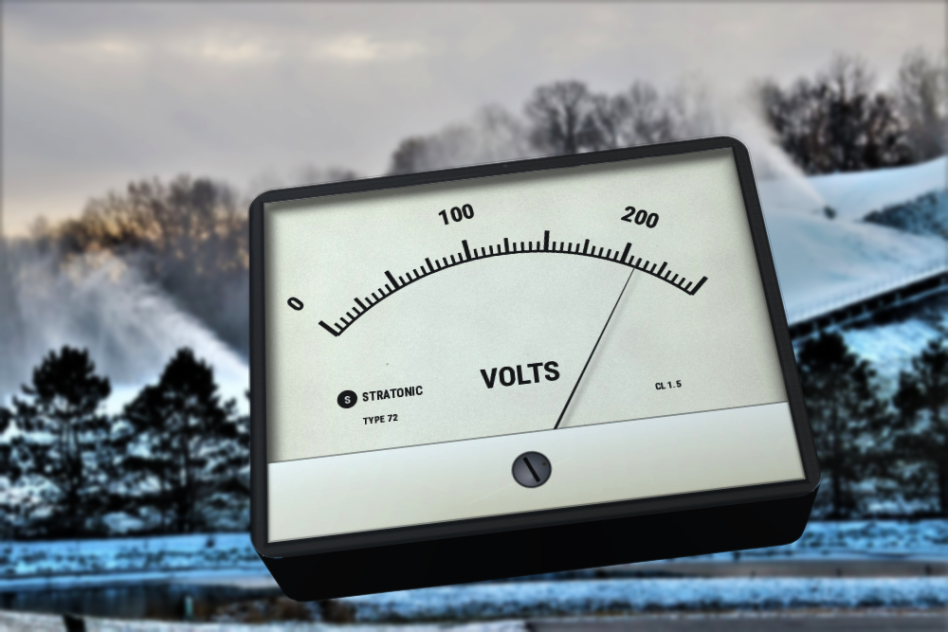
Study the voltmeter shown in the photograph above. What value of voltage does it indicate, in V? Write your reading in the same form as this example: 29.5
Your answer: 210
